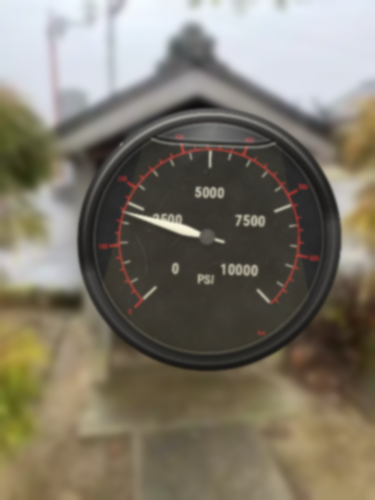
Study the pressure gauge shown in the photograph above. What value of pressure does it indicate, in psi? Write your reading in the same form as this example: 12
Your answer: 2250
